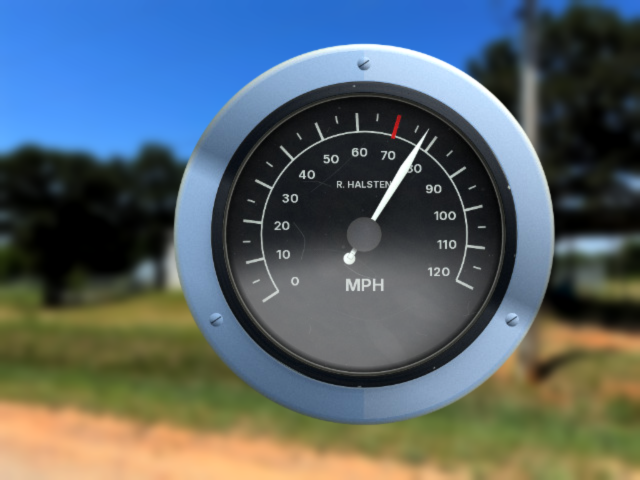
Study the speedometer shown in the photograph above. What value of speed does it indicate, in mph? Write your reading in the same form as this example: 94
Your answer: 77.5
